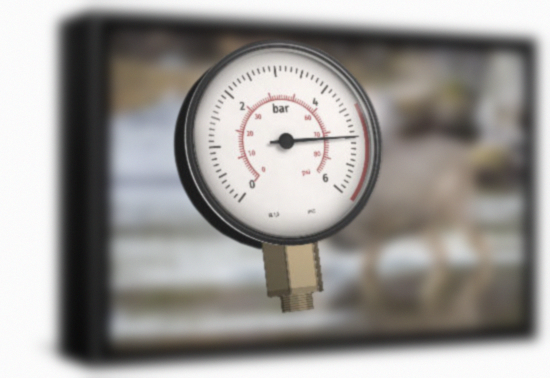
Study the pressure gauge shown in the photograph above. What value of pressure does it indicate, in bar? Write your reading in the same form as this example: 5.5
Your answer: 5
